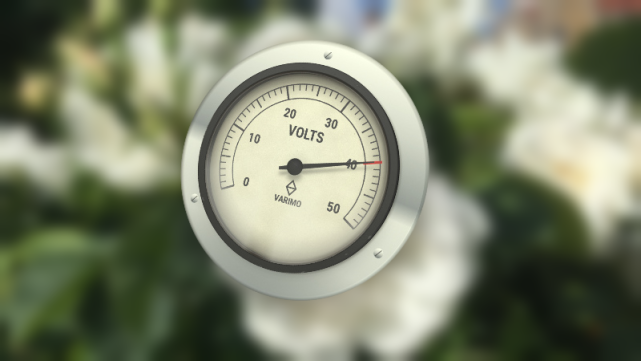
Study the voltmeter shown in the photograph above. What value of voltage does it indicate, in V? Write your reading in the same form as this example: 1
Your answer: 40
